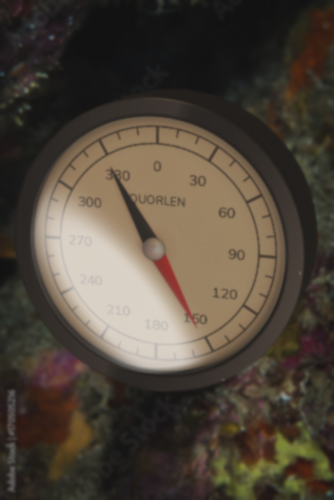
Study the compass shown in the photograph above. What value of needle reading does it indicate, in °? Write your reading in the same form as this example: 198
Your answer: 150
